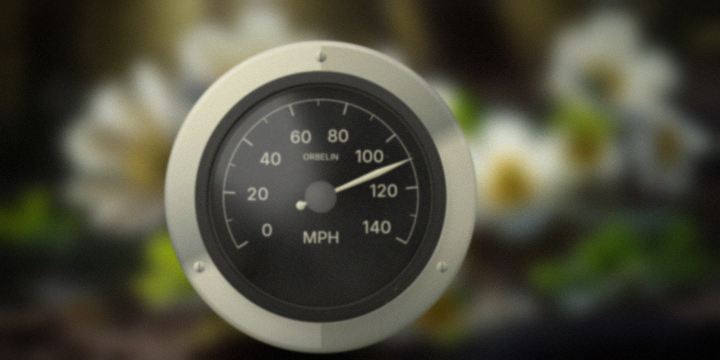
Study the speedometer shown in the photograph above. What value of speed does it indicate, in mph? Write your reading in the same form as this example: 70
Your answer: 110
